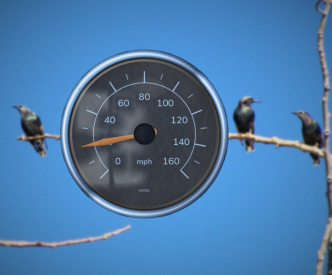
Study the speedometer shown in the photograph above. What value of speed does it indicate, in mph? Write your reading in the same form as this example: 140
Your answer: 20
